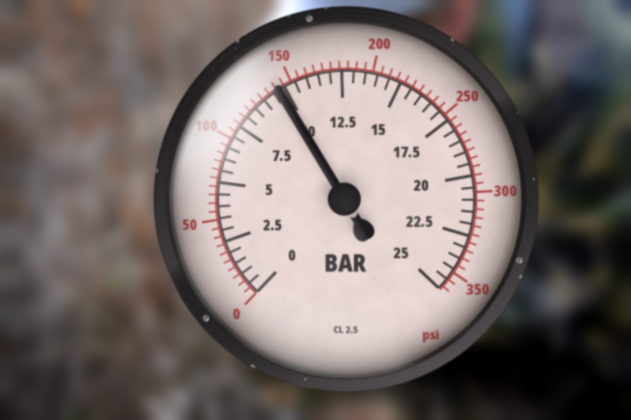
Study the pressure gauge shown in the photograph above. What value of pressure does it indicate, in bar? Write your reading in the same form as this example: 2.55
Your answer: 9.75
